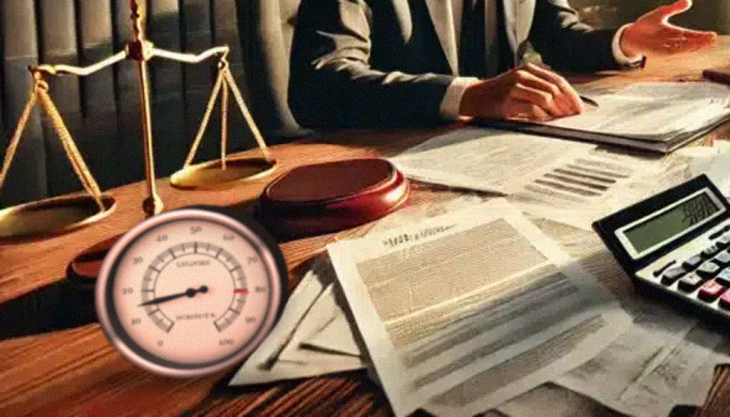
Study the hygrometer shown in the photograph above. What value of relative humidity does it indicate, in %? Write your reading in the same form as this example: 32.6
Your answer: 15
